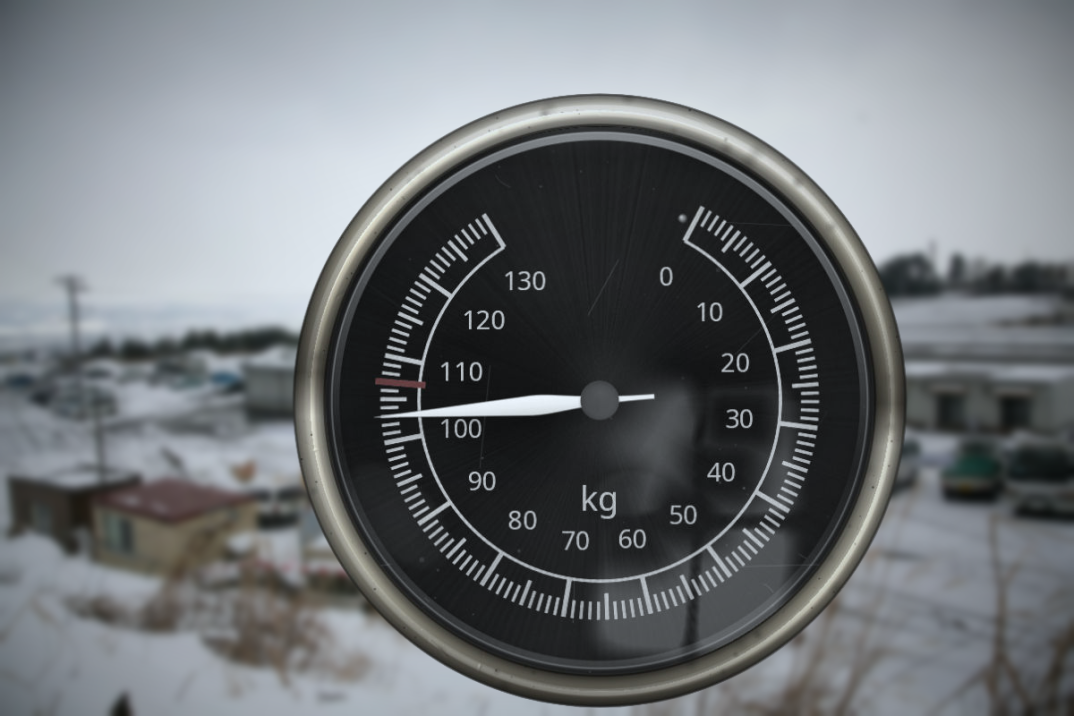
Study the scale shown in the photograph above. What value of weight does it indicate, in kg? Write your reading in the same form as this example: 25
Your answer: 103
